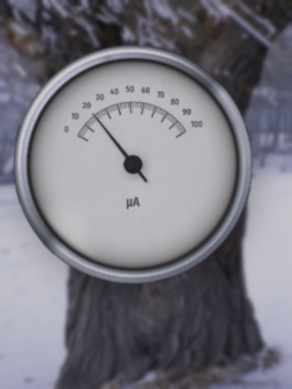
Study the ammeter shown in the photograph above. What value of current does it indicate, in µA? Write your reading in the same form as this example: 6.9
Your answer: 20
